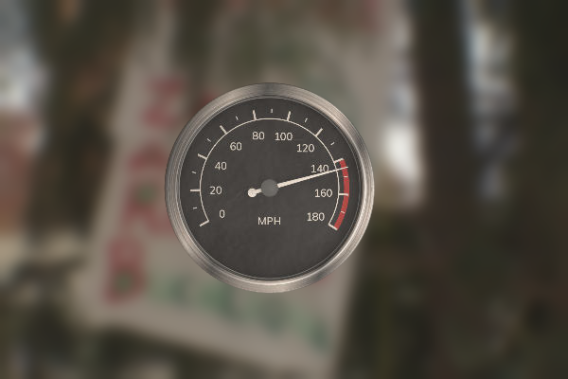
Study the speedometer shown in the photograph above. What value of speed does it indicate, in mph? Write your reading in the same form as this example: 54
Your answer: 145
